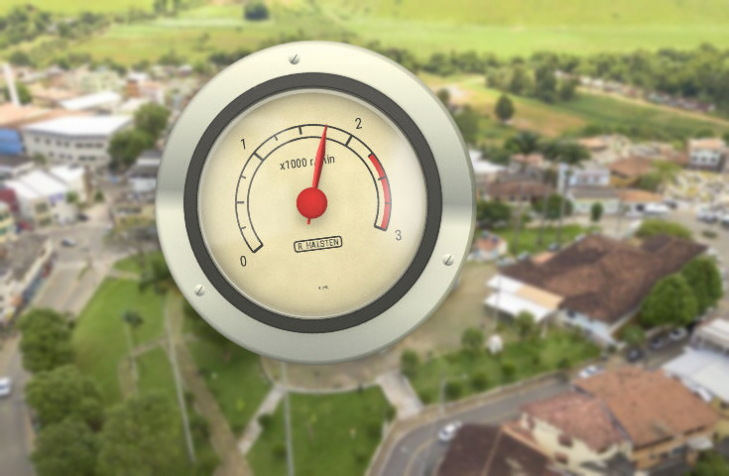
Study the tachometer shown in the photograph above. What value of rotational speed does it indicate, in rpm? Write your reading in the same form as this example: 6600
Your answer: 1750
